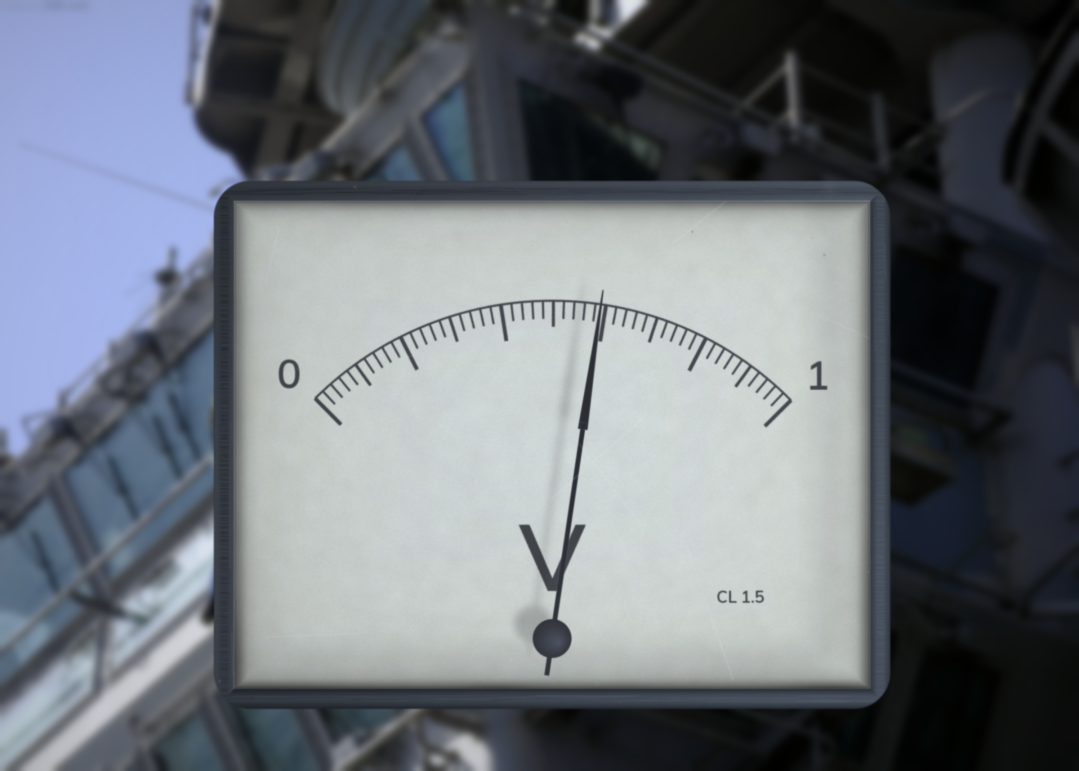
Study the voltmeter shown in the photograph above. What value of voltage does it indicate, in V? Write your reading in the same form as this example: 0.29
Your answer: 0.59
